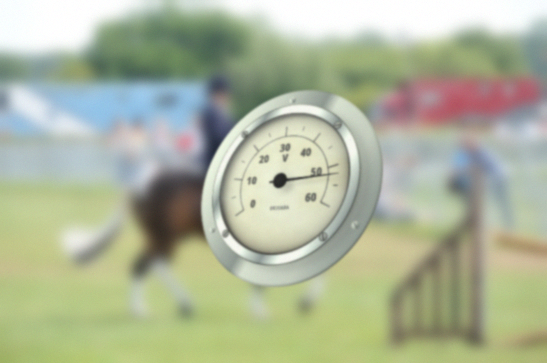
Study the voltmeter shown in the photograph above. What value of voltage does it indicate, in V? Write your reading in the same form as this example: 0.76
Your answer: 52.5
